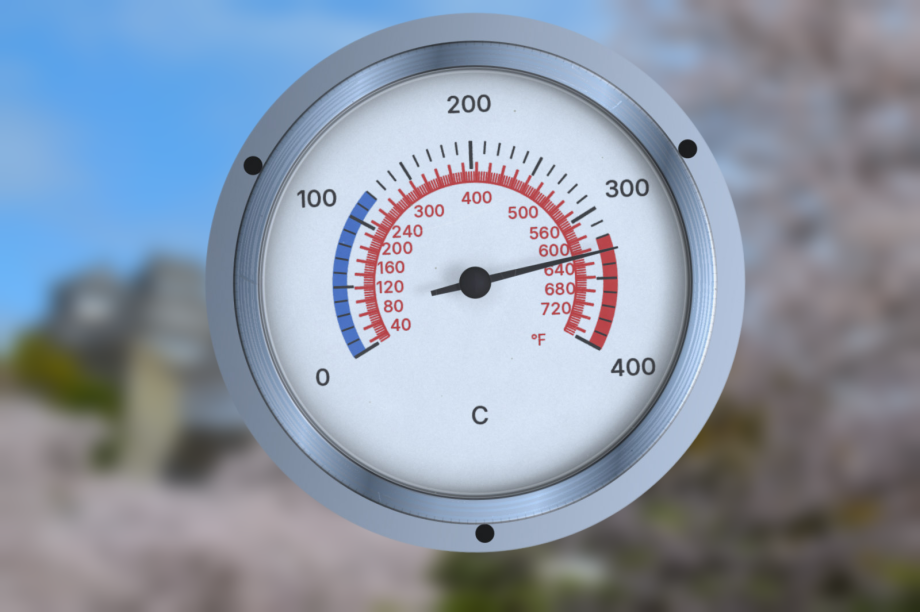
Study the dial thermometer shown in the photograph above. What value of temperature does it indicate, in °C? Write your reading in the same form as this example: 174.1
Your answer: 330
